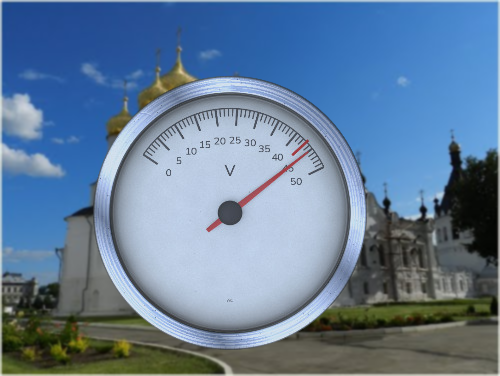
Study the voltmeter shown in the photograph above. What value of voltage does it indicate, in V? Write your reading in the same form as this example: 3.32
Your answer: 45
